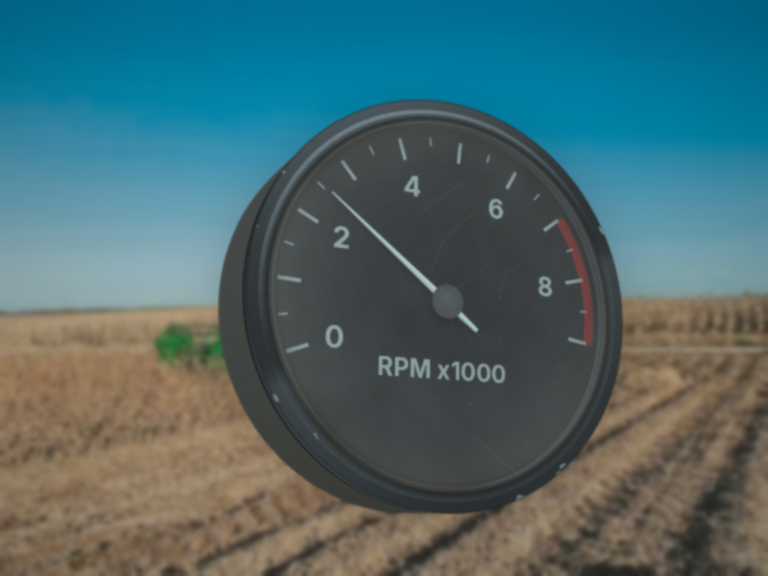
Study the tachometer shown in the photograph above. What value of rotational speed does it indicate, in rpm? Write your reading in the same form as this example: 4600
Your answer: 2500
